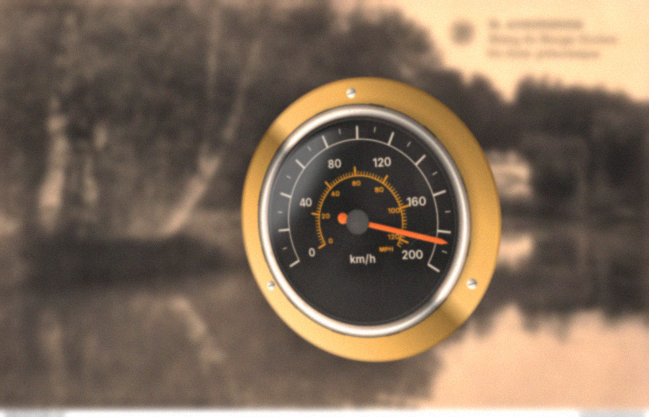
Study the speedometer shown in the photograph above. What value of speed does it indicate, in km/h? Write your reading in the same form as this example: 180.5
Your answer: 185
